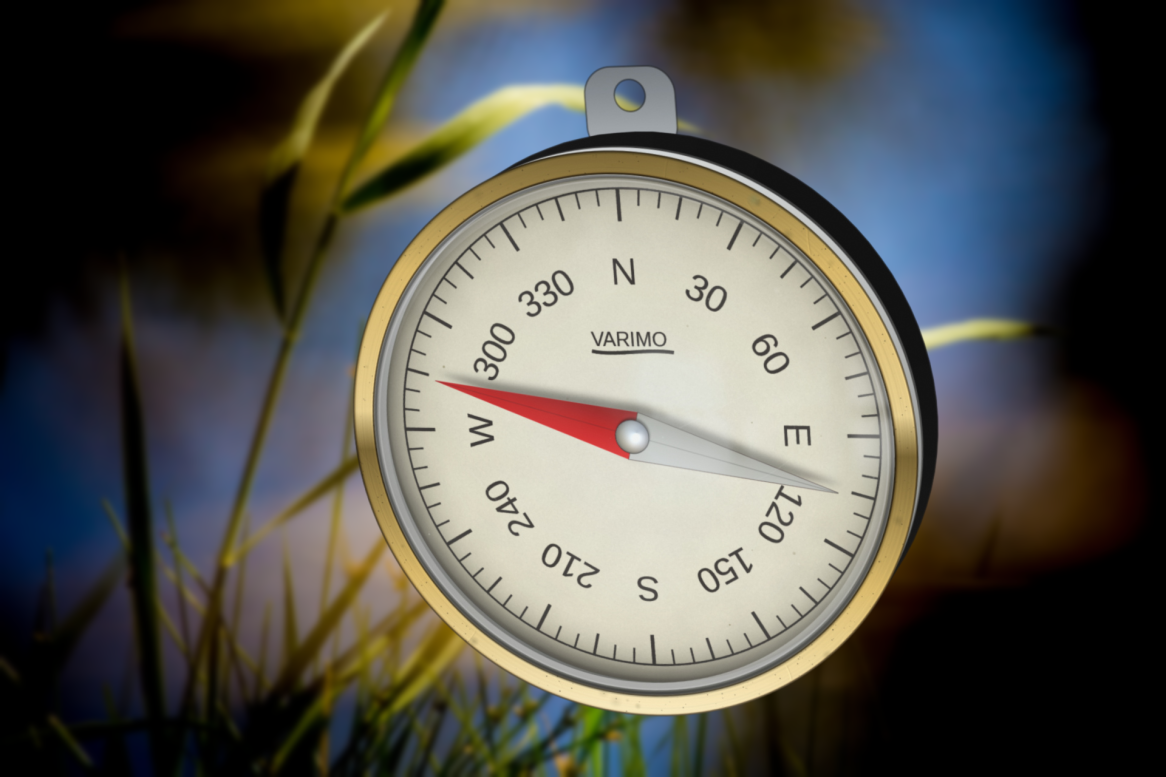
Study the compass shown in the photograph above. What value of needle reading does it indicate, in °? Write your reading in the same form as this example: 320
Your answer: 285
